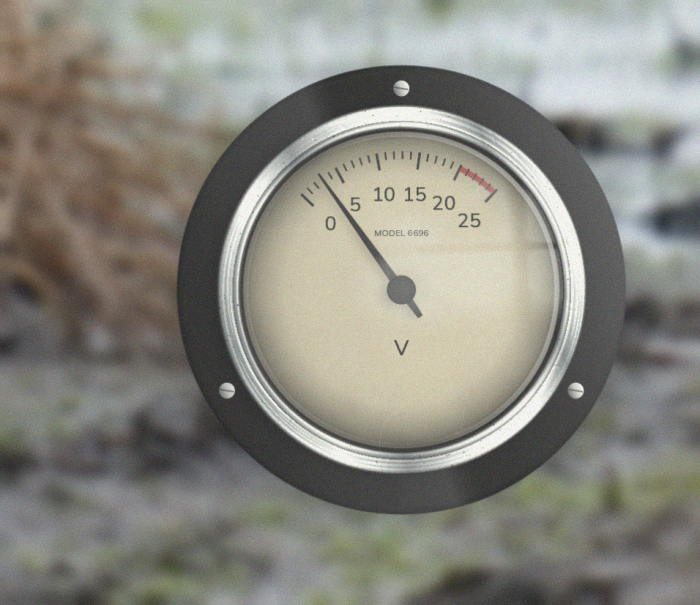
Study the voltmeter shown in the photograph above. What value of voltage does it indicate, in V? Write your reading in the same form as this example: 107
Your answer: 3
